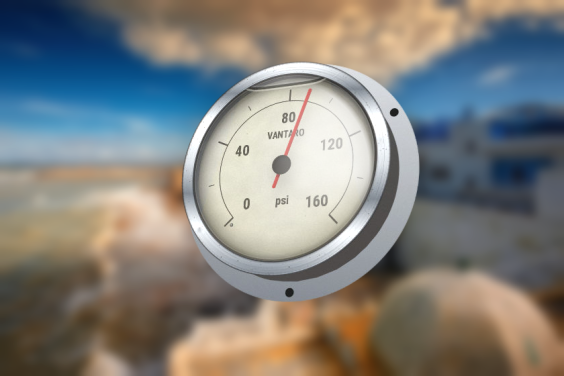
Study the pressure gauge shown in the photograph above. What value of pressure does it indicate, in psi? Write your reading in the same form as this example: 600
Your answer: 90
